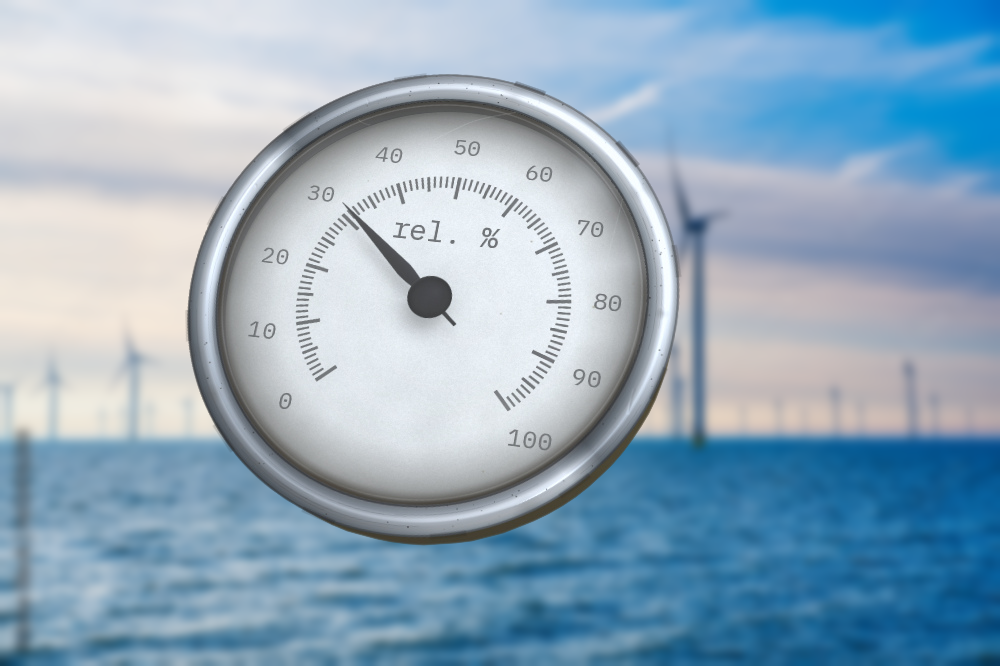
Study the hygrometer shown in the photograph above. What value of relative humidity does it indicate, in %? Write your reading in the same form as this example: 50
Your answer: 31
